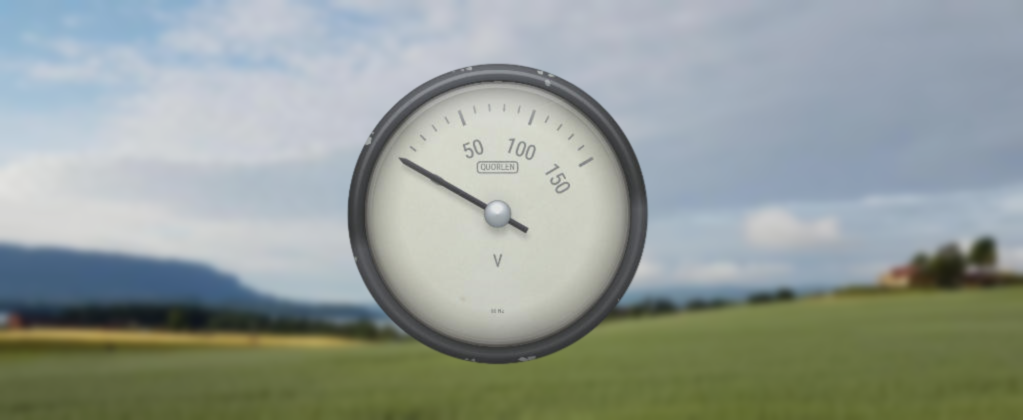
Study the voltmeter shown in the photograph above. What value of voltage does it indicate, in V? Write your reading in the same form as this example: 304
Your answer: 0
